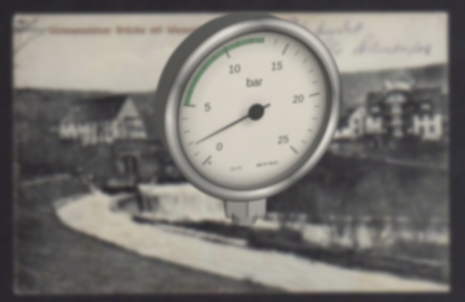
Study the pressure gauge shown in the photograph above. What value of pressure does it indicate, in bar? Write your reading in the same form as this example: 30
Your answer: 2
